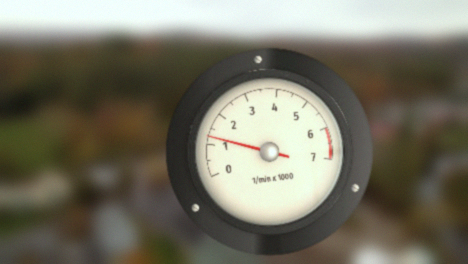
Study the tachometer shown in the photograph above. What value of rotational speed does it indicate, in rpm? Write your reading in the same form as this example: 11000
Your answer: 1250
